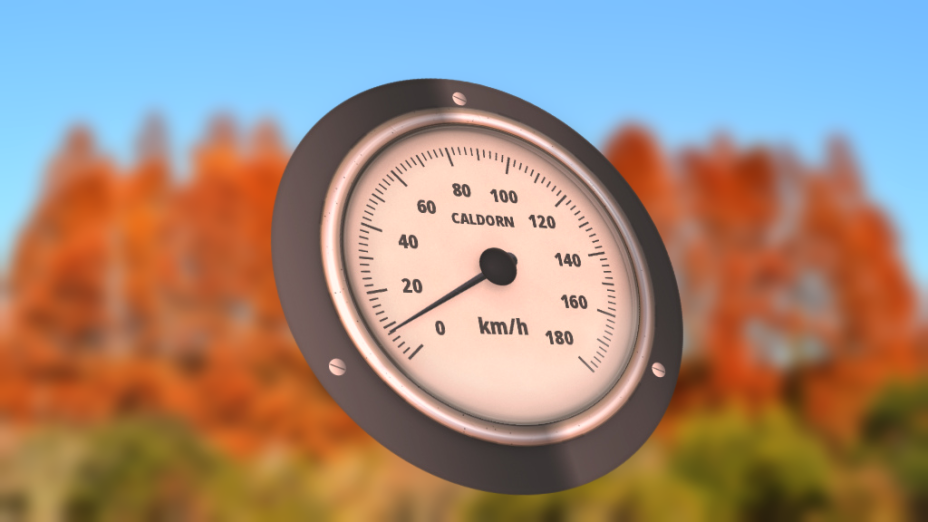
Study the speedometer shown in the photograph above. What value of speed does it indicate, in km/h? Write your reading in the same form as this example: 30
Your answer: 8
